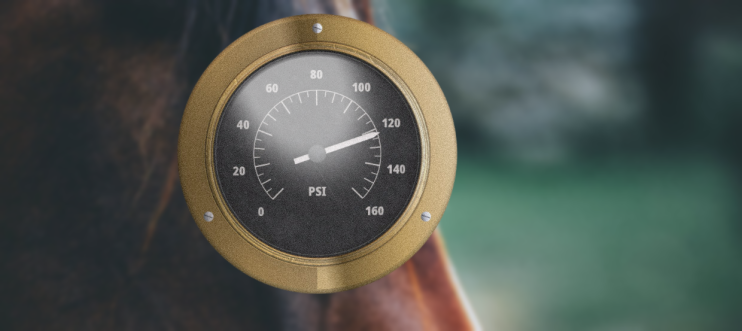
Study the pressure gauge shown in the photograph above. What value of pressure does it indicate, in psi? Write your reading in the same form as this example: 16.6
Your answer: 122.5
